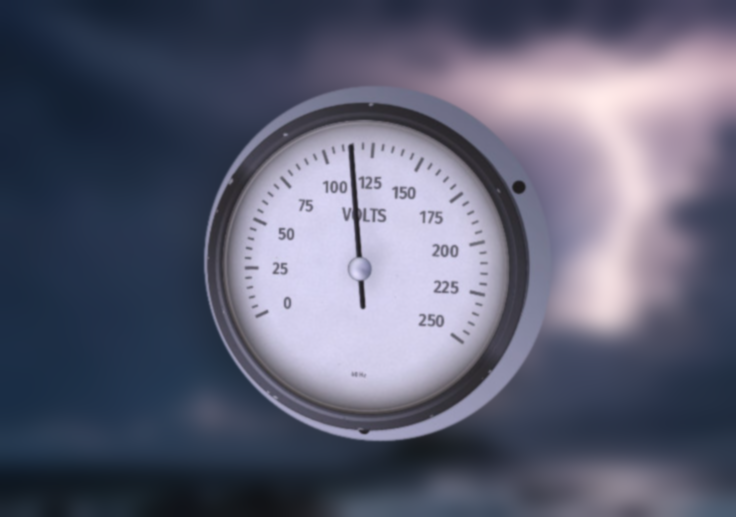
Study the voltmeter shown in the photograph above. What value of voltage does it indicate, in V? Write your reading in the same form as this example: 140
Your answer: 115
